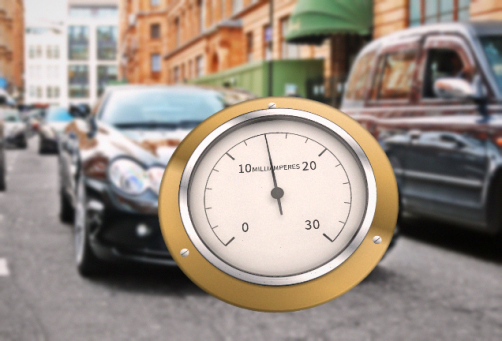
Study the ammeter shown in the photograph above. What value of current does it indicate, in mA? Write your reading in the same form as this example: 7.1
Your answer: 14
